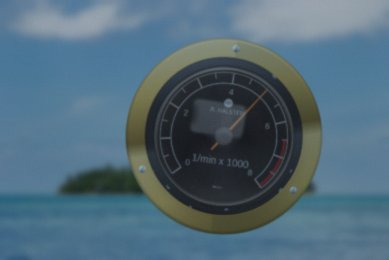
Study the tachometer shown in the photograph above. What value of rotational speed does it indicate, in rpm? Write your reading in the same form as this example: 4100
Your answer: 5000
